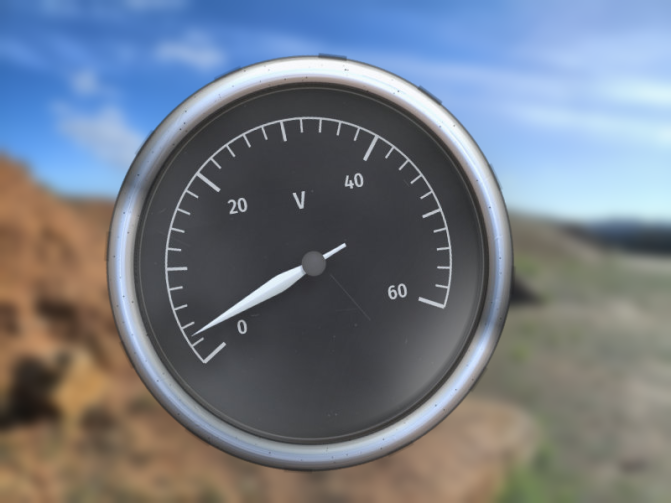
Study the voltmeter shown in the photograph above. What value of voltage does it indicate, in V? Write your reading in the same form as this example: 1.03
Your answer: 3
